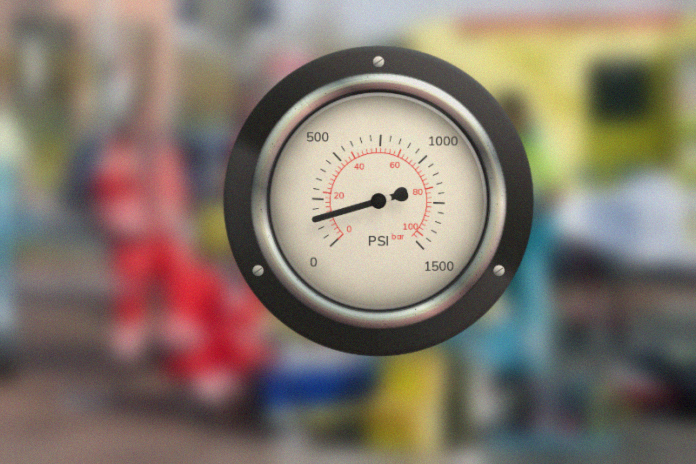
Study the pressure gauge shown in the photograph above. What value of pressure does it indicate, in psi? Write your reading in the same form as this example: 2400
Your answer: 150
